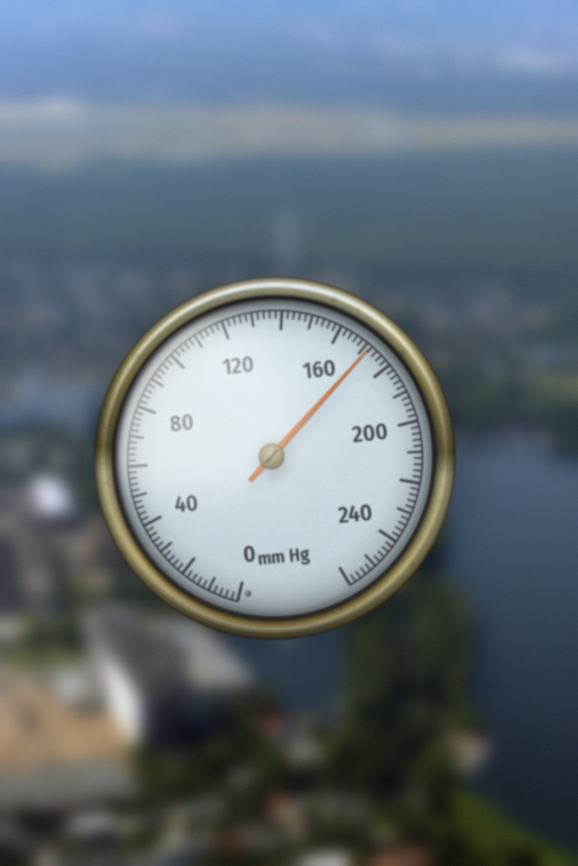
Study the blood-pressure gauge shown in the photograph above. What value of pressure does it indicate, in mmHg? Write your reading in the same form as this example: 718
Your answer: 172
